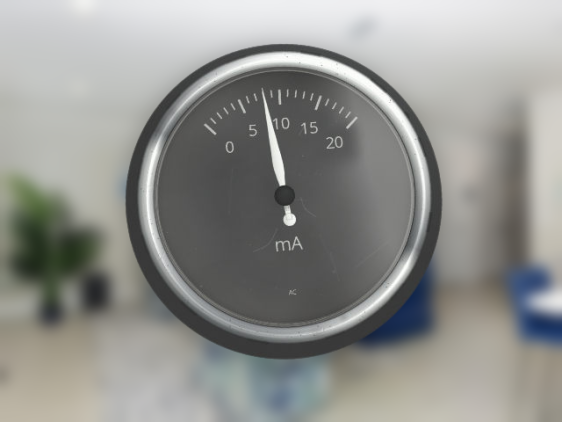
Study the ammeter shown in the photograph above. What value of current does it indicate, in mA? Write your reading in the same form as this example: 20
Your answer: 8
